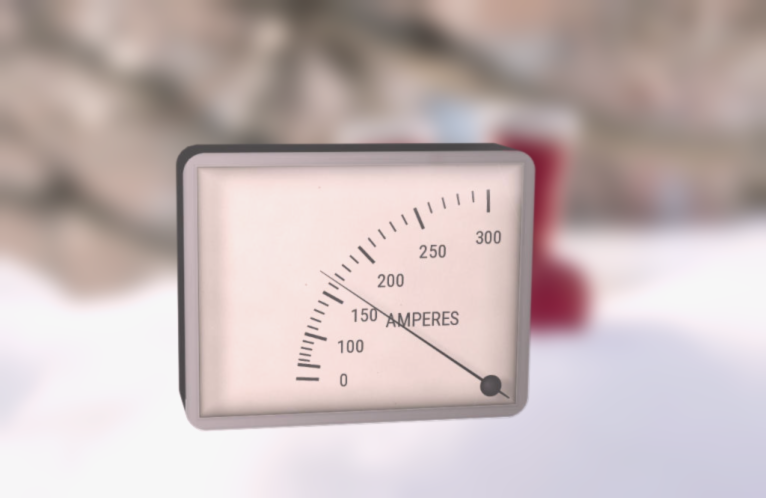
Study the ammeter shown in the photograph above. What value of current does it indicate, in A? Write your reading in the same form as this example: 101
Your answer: 165
